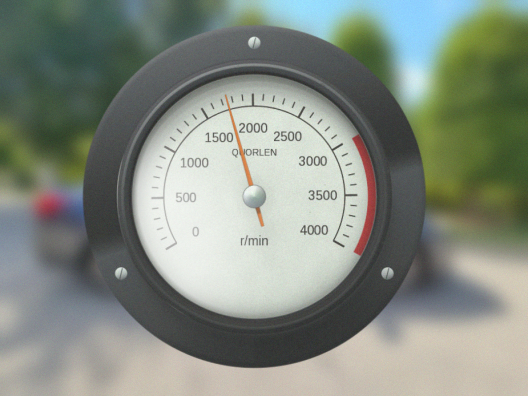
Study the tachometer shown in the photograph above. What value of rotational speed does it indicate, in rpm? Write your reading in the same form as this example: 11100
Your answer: 1750
